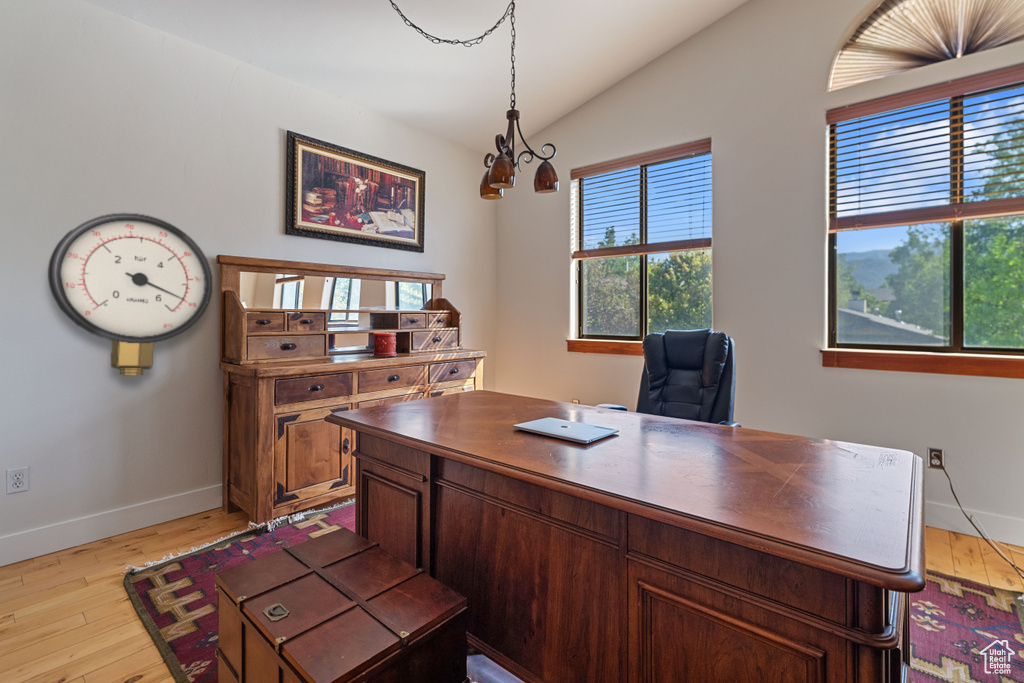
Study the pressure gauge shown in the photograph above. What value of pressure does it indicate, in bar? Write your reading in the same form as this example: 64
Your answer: 5.5
